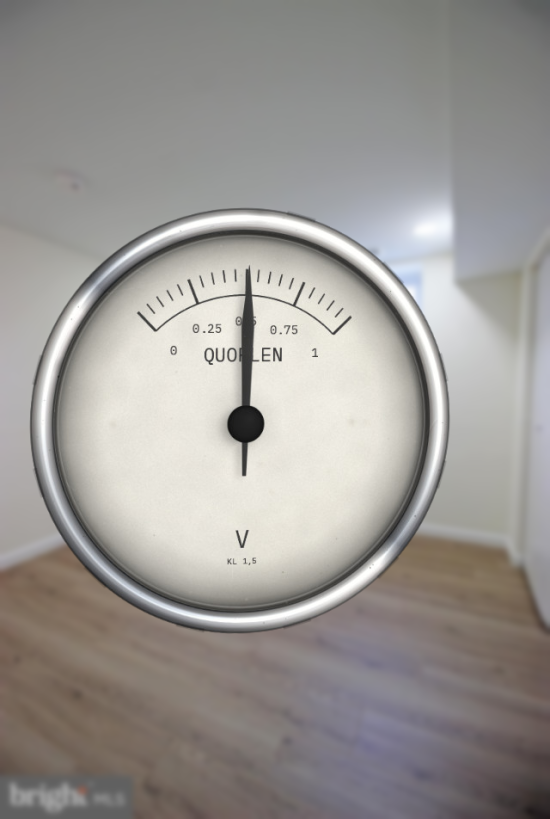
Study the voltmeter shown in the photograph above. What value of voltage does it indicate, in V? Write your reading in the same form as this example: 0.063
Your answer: 0.5
